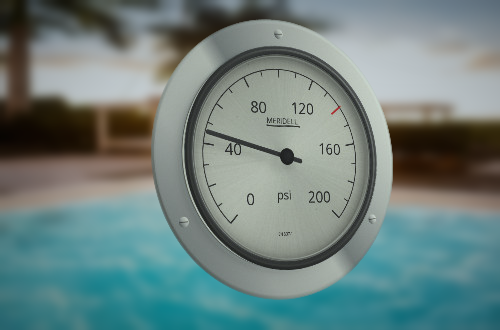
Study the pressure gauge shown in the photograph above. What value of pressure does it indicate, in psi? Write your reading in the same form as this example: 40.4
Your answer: 45
